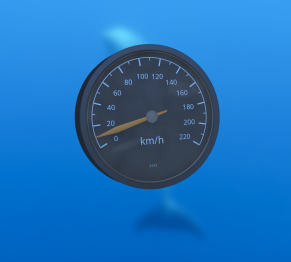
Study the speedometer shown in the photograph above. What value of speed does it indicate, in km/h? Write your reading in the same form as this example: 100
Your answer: 10
